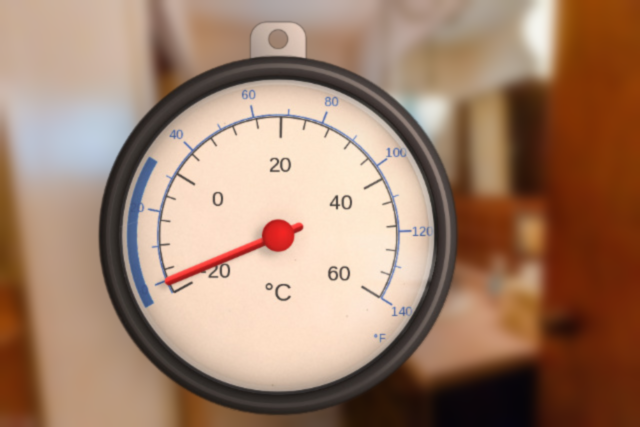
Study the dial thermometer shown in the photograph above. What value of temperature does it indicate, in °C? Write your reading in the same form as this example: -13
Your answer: -18
